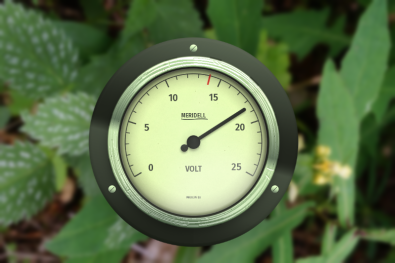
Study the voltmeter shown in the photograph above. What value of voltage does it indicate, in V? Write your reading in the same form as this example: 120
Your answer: 18.5
